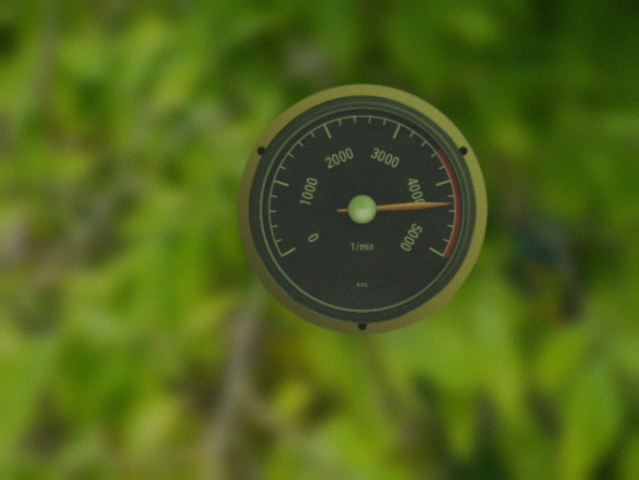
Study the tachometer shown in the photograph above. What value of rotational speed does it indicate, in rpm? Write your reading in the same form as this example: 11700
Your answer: 4300
